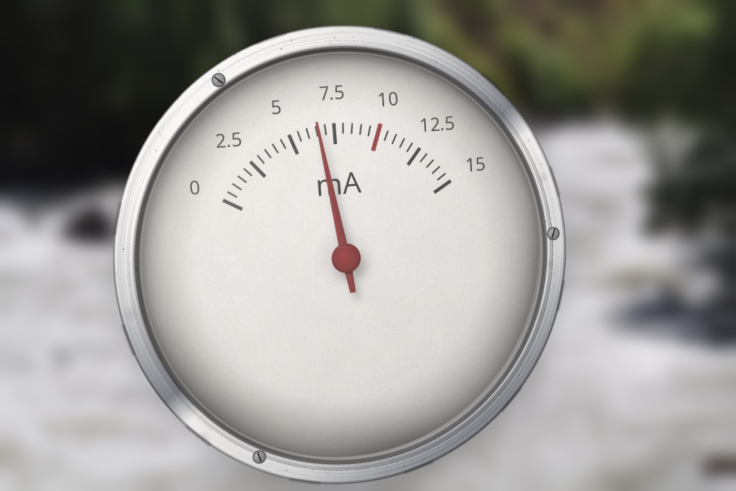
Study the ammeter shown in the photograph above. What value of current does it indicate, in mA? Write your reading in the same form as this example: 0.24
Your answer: 6.5
